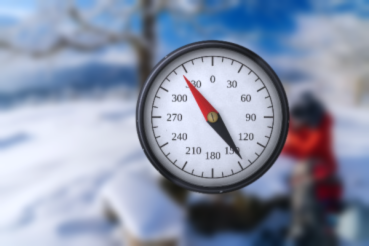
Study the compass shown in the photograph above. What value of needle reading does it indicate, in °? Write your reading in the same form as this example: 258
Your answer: 325
